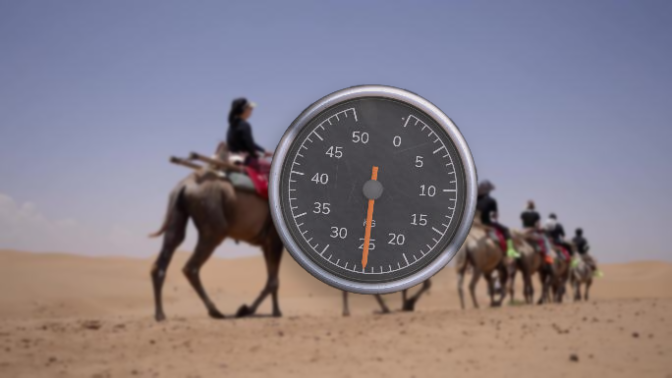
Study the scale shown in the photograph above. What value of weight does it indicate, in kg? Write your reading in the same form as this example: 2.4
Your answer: 25
